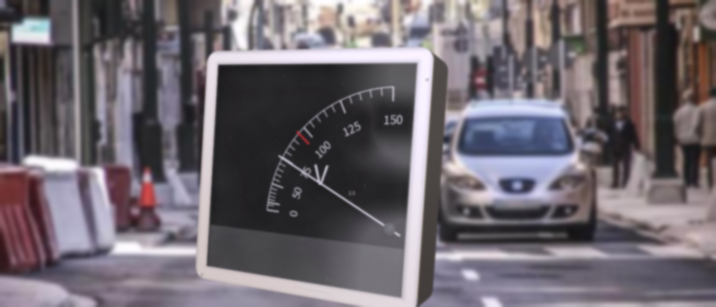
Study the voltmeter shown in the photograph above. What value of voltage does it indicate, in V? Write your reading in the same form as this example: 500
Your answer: 75
